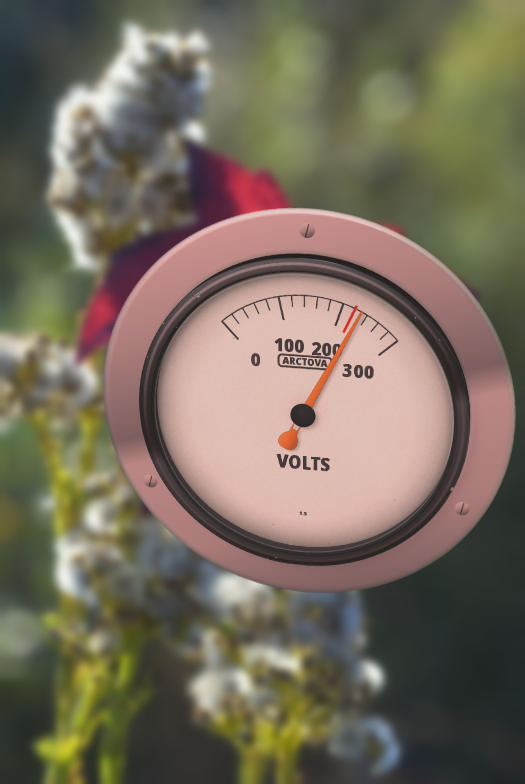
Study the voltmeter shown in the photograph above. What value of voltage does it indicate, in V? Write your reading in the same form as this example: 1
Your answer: 230
